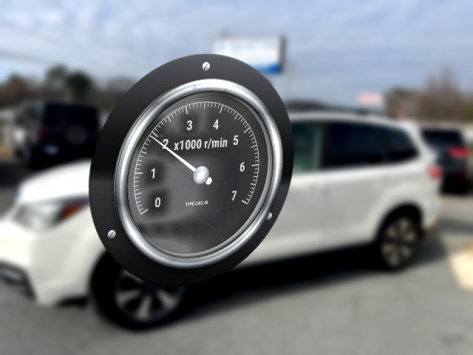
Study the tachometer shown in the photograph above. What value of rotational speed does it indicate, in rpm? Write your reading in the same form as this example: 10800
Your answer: 1900
